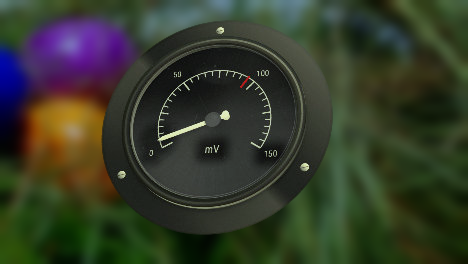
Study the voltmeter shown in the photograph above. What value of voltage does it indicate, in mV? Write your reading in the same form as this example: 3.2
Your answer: 5
